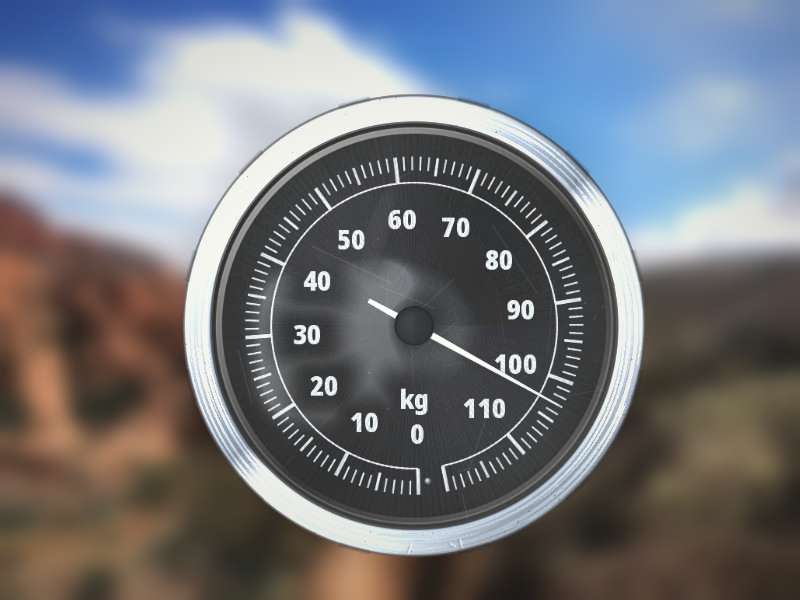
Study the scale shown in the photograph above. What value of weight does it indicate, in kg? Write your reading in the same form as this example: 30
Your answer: 103
